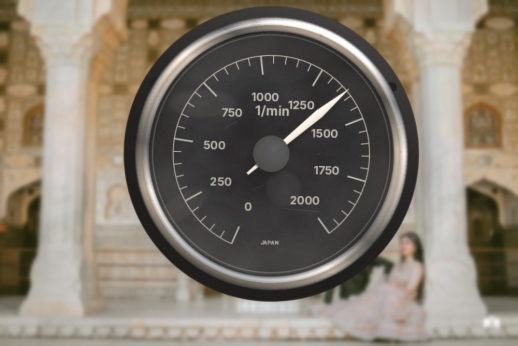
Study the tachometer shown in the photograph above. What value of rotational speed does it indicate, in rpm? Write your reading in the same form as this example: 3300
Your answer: 1375
